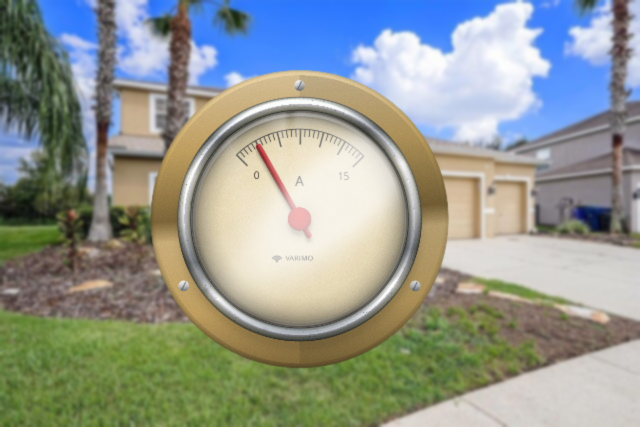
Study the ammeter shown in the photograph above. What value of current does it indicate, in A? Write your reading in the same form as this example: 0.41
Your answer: 2.5
